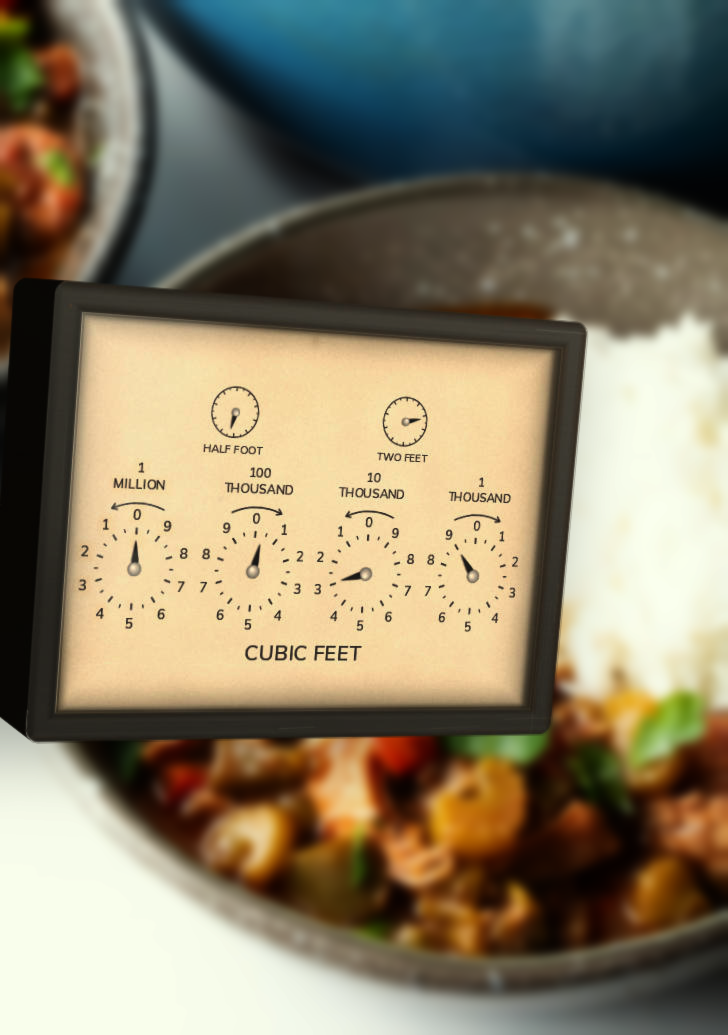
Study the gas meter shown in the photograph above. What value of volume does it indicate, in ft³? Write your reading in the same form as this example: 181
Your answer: 2900
